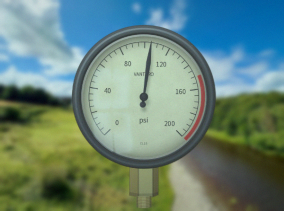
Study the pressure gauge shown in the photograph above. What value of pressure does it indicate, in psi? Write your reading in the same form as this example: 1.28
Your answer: 105
